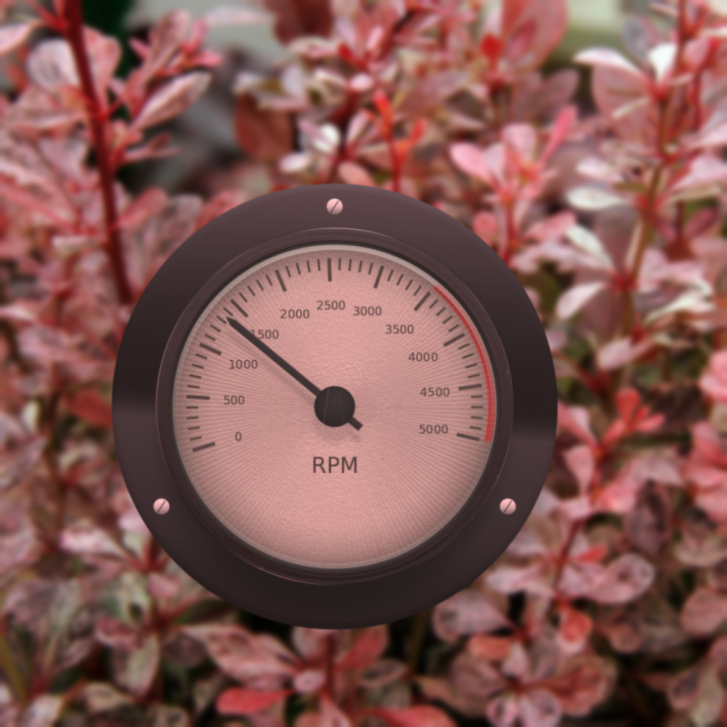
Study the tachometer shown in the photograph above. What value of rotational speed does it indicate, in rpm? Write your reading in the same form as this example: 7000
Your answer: 1350
